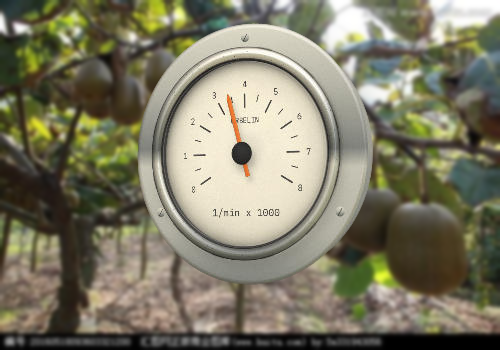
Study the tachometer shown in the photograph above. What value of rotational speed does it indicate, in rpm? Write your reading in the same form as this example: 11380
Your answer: 3500
